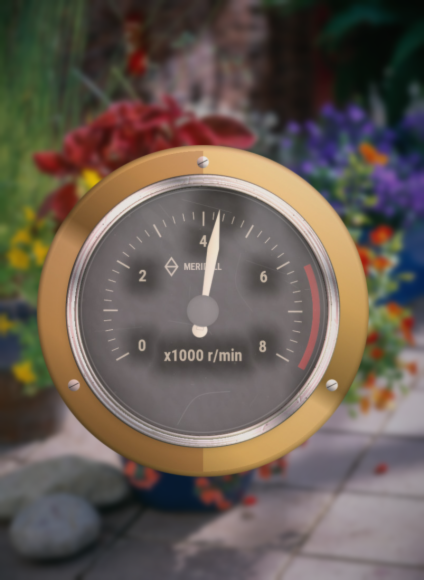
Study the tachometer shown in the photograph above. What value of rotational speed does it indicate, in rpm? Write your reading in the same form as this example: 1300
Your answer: 4300
